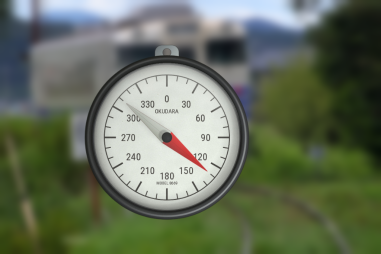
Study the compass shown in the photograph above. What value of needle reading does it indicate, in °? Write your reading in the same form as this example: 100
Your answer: 130
